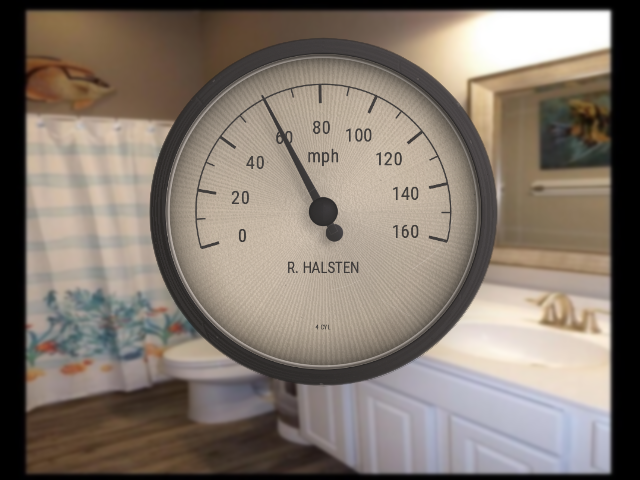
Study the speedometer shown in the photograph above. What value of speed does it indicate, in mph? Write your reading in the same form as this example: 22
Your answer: 60
